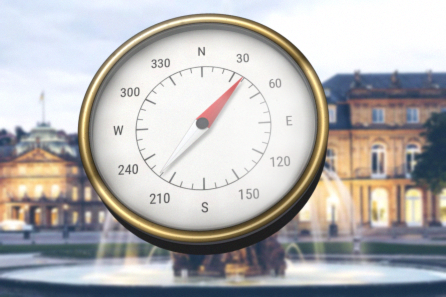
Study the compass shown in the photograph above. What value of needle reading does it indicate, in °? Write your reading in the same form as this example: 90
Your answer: 40
